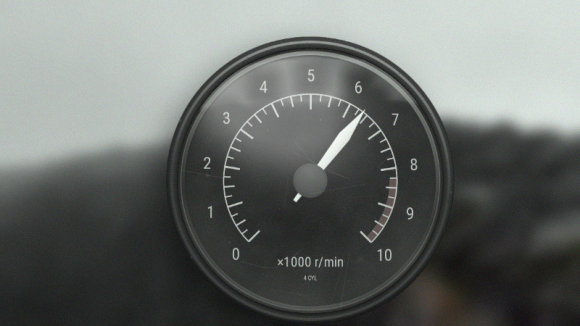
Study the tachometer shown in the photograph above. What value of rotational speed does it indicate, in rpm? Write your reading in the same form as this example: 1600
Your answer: 6375
